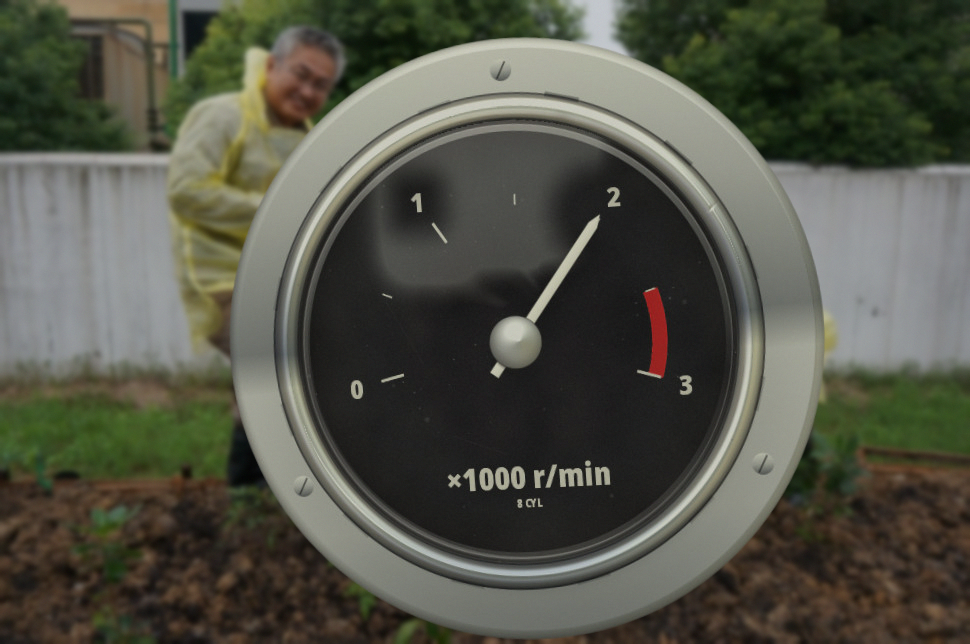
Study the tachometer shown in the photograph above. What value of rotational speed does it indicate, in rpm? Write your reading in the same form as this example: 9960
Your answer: 2000
